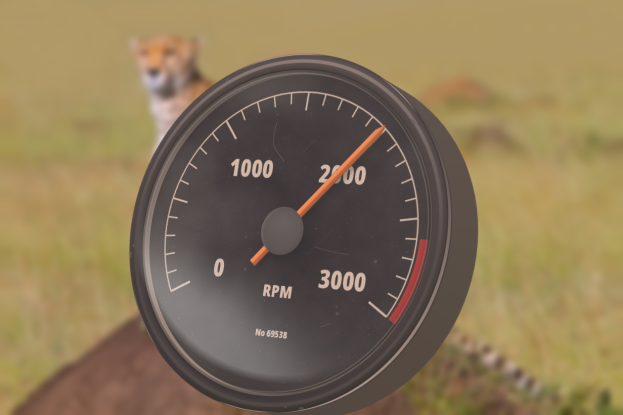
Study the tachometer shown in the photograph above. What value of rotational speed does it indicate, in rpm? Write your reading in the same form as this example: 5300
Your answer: 2000
